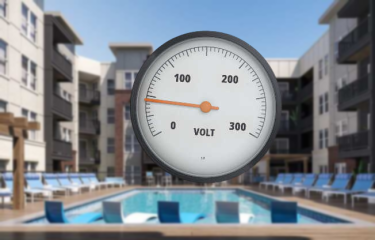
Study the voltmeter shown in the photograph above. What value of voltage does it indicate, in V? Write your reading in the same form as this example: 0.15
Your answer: 45
